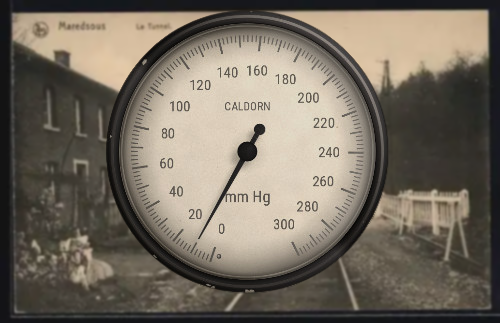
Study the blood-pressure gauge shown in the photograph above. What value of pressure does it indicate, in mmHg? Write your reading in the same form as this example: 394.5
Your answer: 10
